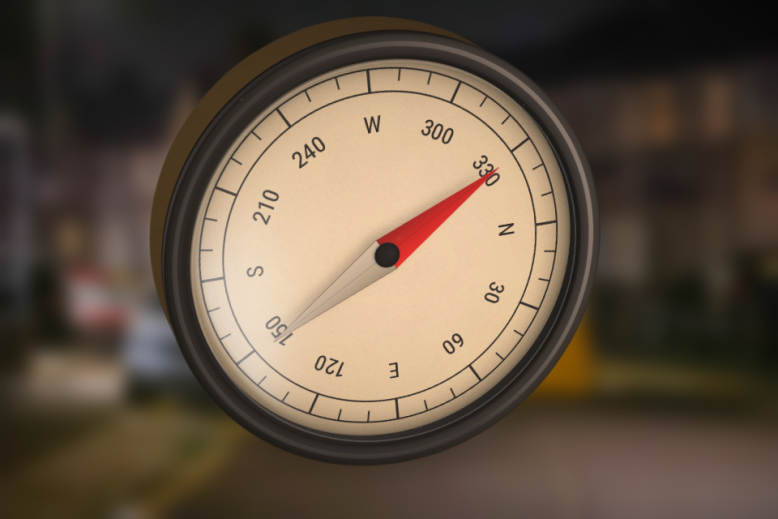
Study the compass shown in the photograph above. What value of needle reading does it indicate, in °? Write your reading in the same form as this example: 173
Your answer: 330
